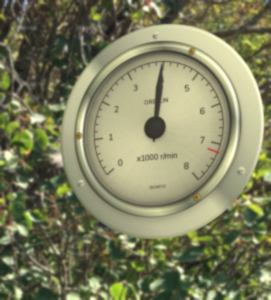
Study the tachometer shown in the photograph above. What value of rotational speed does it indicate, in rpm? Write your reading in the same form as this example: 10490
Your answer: 4000
